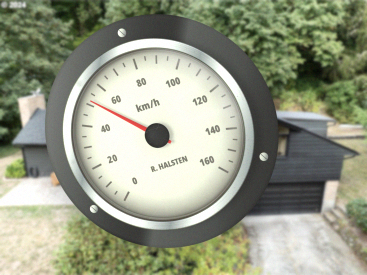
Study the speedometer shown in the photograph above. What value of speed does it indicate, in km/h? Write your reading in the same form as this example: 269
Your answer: 52.5
